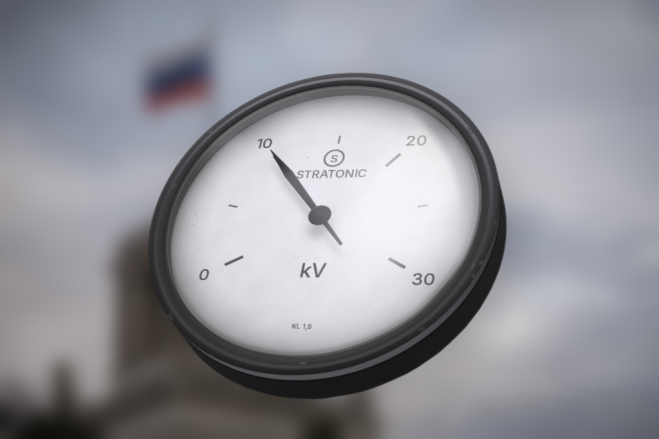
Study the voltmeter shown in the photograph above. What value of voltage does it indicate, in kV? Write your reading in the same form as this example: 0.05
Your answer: 10
